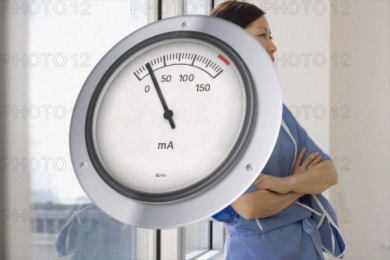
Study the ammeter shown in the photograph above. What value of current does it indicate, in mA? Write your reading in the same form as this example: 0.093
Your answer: 25
